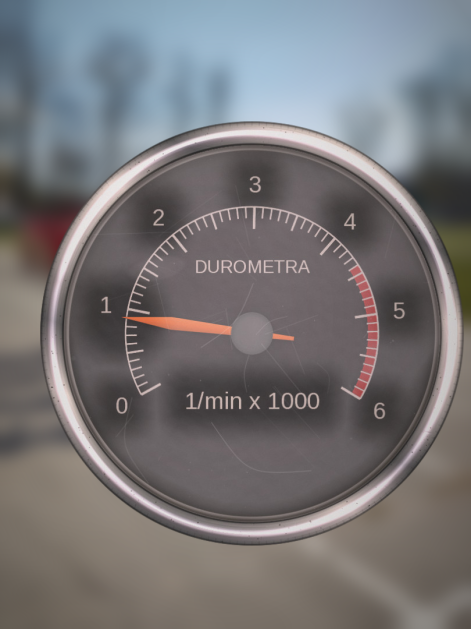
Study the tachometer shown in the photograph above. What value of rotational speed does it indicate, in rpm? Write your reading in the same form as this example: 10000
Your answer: 900
